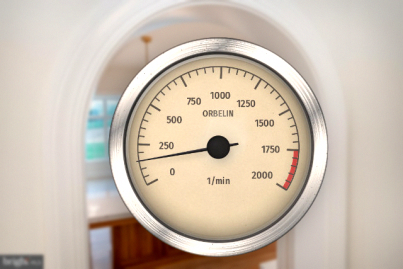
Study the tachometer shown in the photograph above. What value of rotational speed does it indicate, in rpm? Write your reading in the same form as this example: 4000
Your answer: 150
